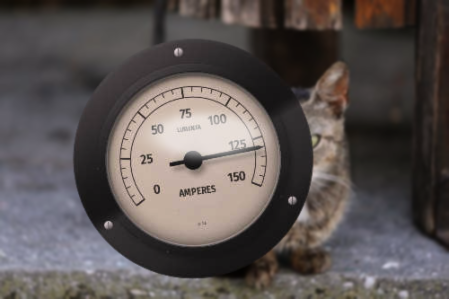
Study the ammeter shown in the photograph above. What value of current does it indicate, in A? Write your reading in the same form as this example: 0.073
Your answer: 130
